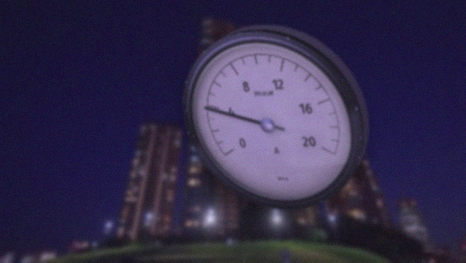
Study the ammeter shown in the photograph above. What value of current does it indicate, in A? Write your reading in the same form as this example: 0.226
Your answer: 4
